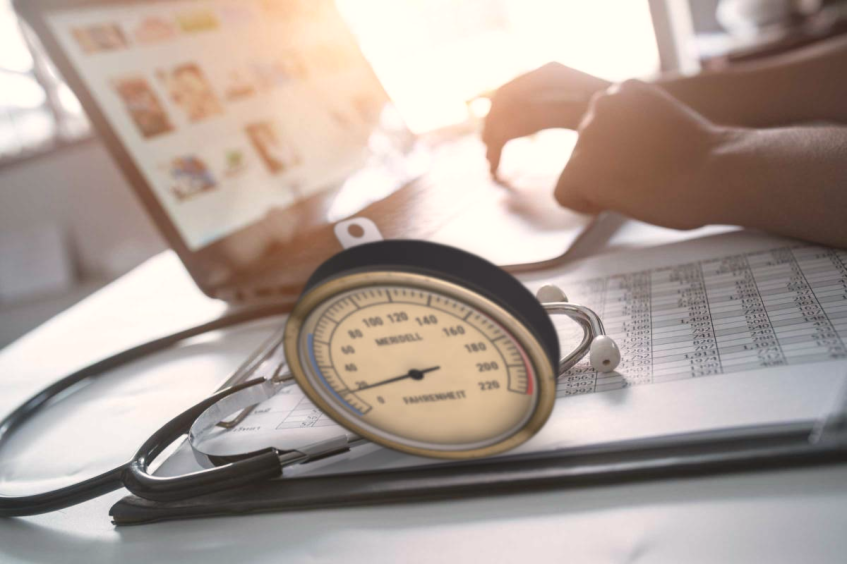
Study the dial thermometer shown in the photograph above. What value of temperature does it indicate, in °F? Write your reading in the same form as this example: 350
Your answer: 20
